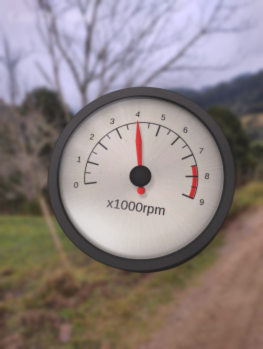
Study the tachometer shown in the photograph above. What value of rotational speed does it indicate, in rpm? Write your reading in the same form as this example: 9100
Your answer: 4000
